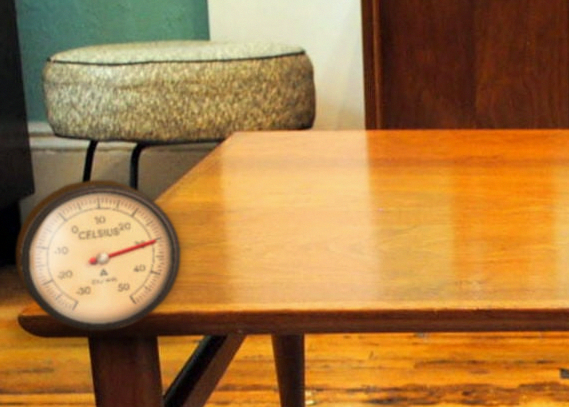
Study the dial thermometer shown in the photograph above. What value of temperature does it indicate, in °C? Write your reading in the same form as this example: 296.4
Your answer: 30
